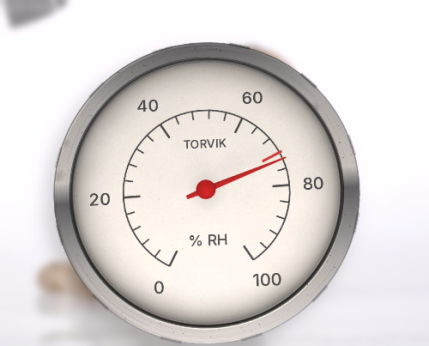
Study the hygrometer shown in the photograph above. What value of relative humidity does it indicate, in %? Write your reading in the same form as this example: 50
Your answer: 74
